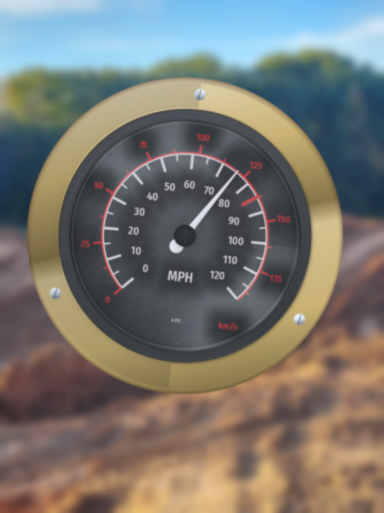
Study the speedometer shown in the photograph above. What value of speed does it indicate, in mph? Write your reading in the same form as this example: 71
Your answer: 75
